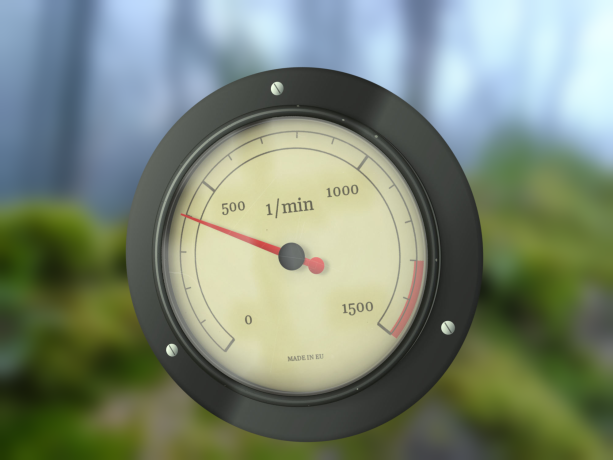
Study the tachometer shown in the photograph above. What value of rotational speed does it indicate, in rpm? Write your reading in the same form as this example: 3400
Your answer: 400
